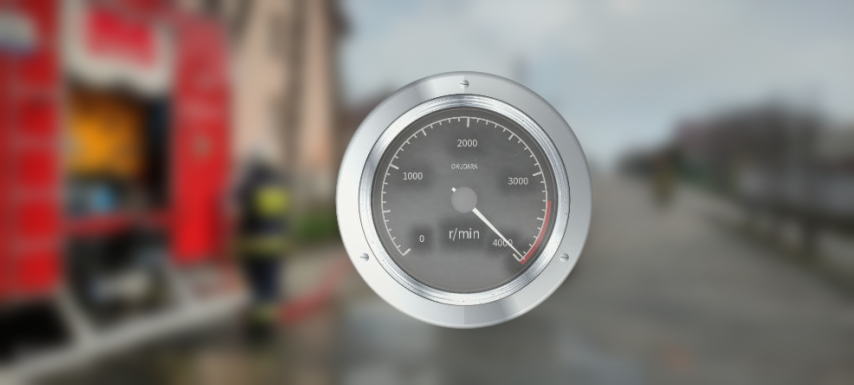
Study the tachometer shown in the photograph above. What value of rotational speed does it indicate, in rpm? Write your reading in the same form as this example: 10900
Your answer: 3950
